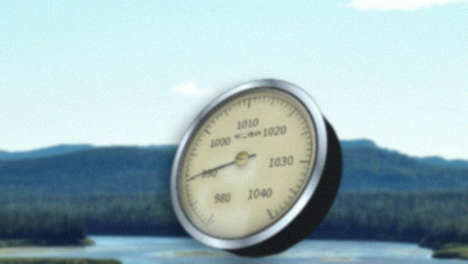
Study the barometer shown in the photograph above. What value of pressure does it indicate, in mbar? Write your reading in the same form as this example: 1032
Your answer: 990
